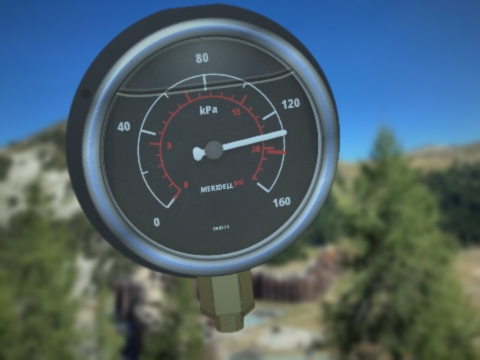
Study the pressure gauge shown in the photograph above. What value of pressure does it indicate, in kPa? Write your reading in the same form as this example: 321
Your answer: 130
